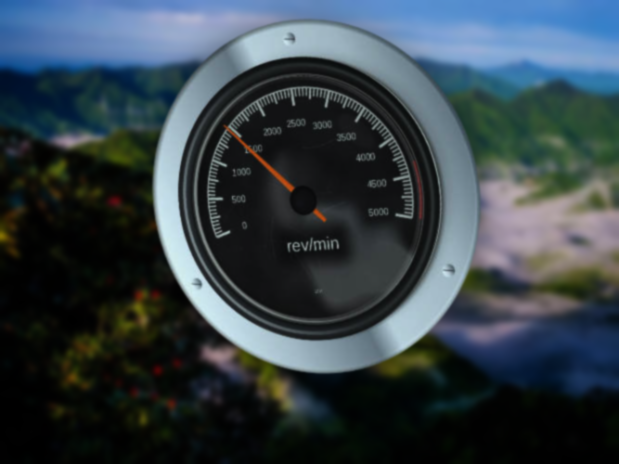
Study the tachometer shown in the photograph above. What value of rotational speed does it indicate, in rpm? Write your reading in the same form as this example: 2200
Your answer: 1500
